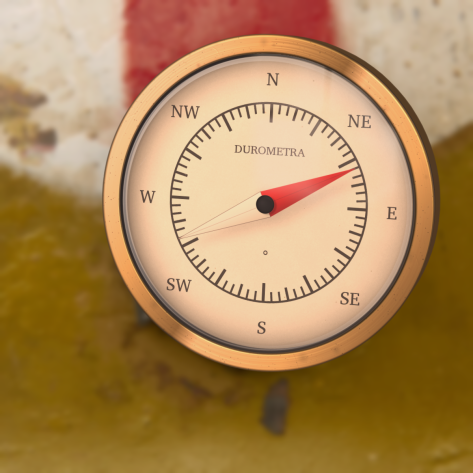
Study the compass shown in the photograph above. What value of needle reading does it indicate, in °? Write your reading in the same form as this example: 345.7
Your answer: 65
